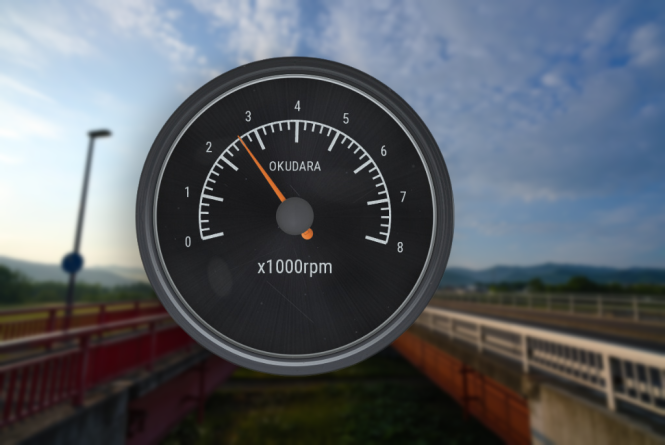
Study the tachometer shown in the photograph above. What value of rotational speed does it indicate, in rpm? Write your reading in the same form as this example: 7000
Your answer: 2600
